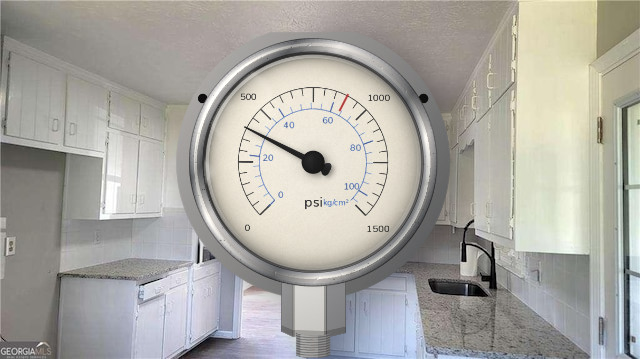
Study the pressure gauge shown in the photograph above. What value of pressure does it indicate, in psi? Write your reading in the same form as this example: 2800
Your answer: 400
